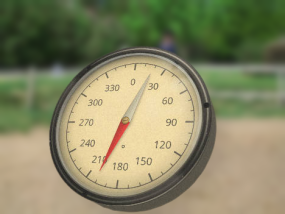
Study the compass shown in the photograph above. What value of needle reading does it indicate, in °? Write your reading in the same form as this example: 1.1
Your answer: 200
